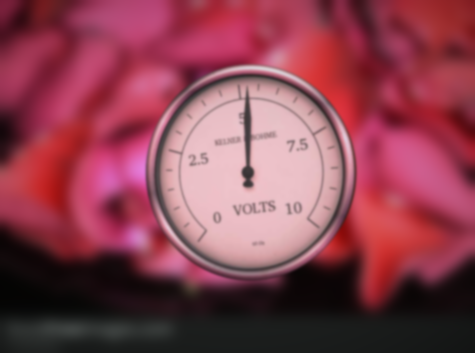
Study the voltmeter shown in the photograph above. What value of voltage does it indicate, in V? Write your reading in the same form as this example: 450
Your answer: 5.25
